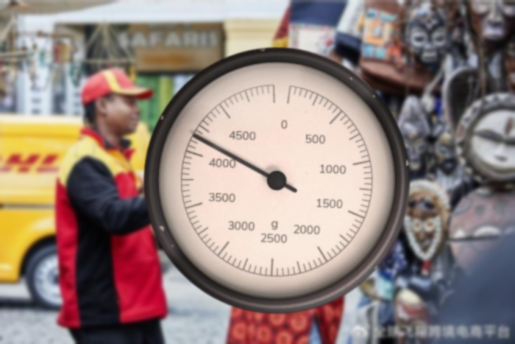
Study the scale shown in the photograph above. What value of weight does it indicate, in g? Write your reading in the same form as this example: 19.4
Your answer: 4150
